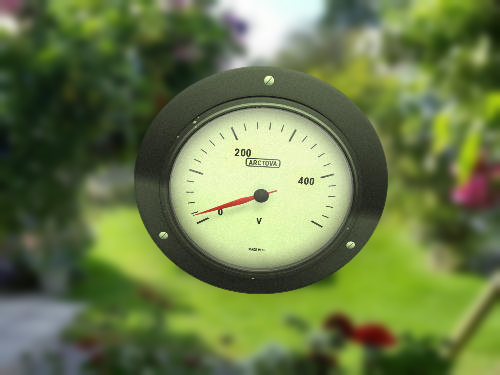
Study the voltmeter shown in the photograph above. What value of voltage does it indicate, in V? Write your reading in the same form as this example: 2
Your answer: 20
